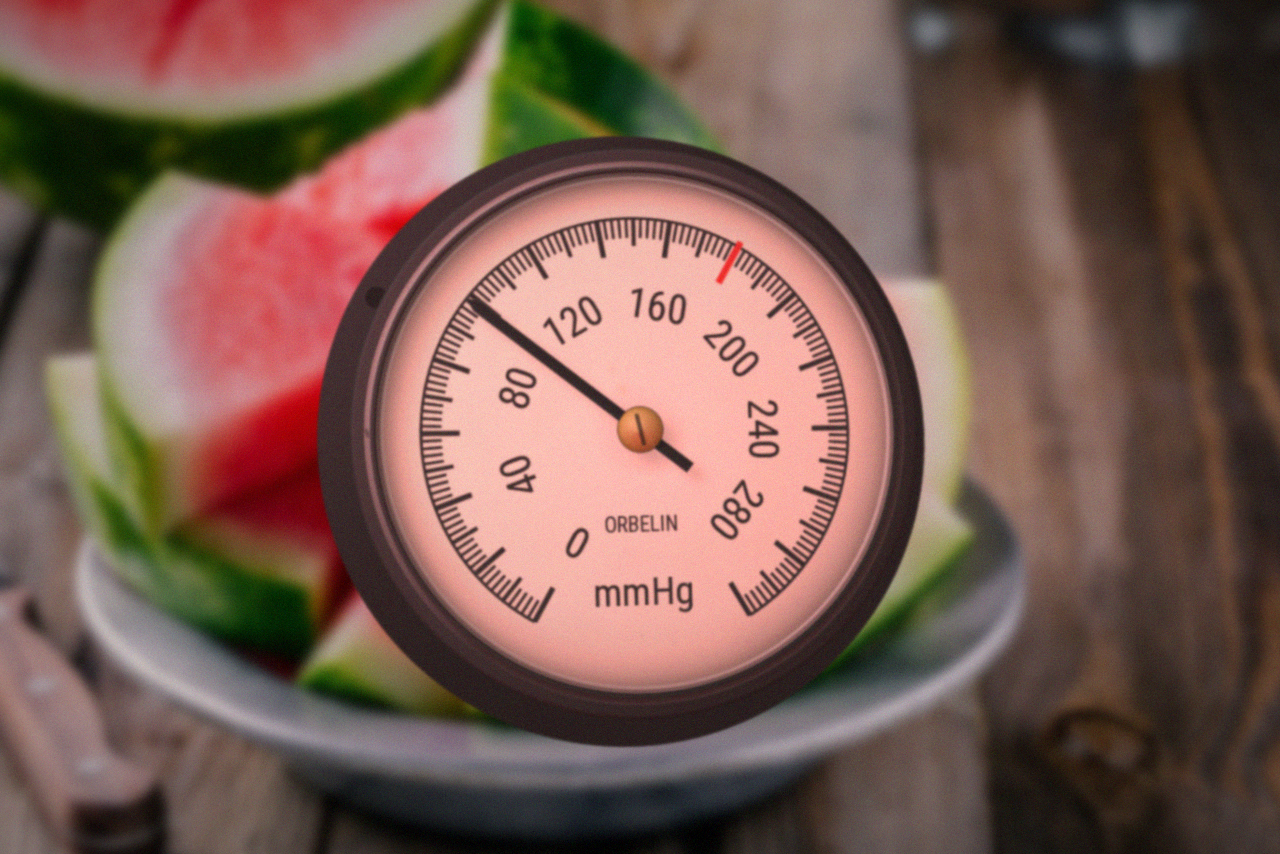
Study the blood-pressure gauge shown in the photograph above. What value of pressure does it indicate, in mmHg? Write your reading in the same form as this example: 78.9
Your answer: 98
